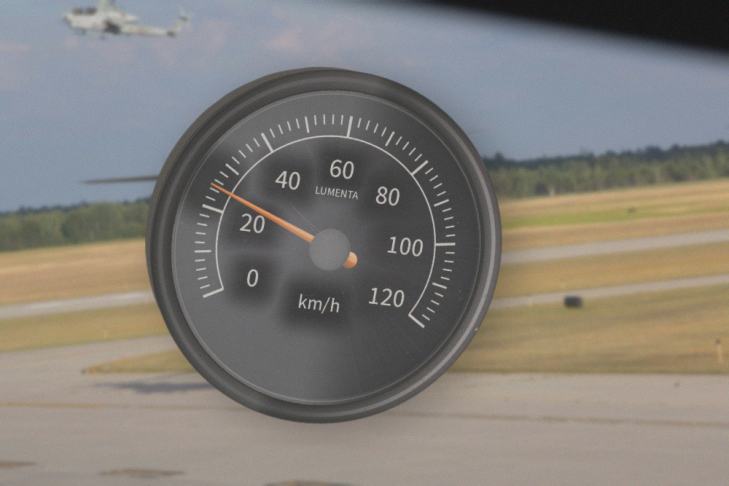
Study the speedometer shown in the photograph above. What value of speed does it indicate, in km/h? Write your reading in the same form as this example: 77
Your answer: 25
